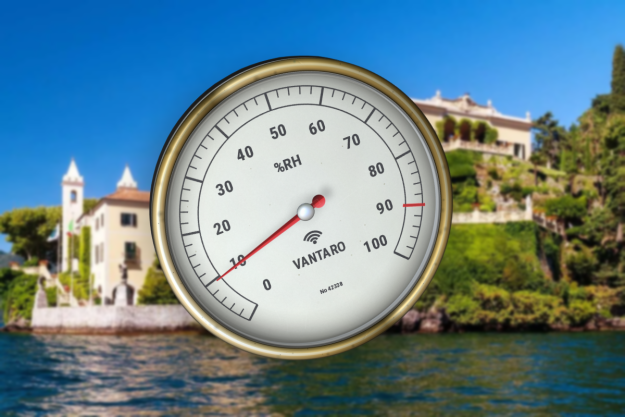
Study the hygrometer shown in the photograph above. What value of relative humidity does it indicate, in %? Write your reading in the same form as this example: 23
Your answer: 10
